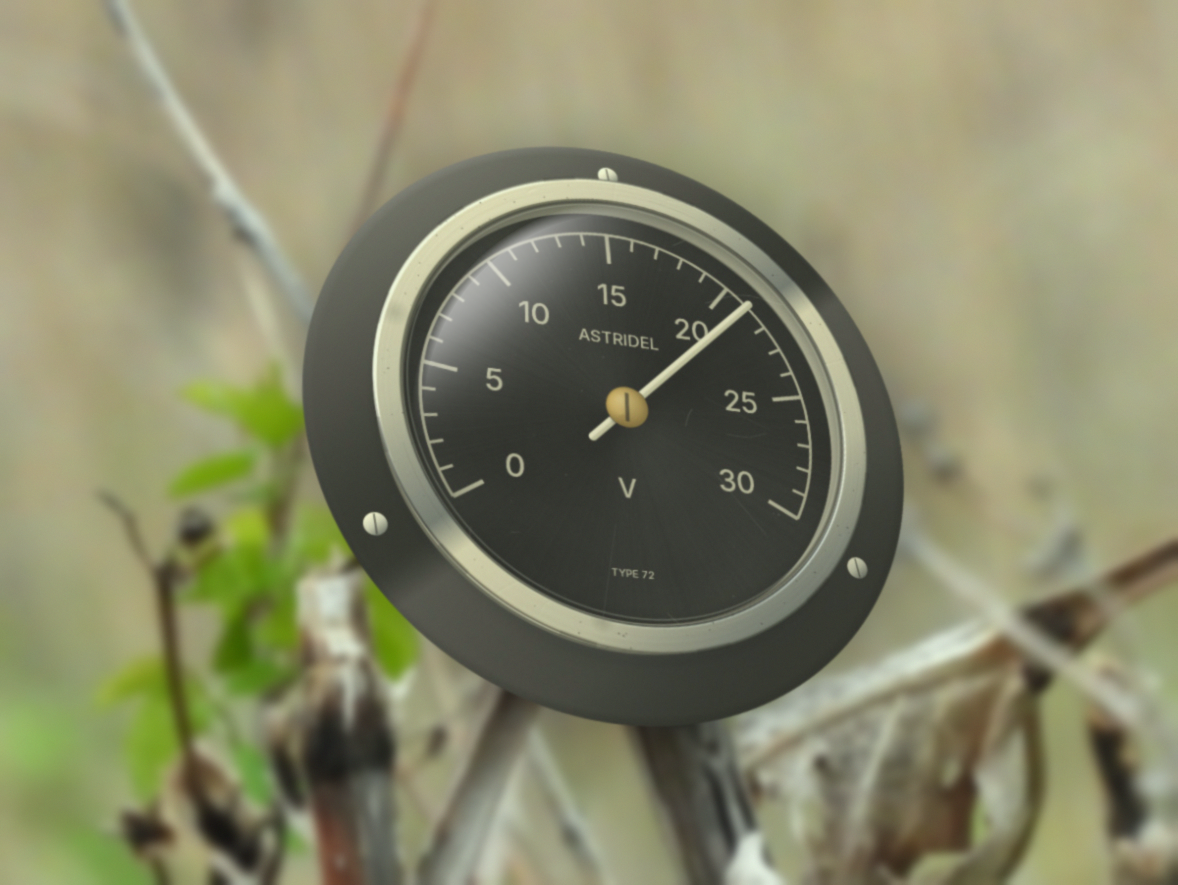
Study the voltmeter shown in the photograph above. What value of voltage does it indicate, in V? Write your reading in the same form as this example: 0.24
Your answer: 21
